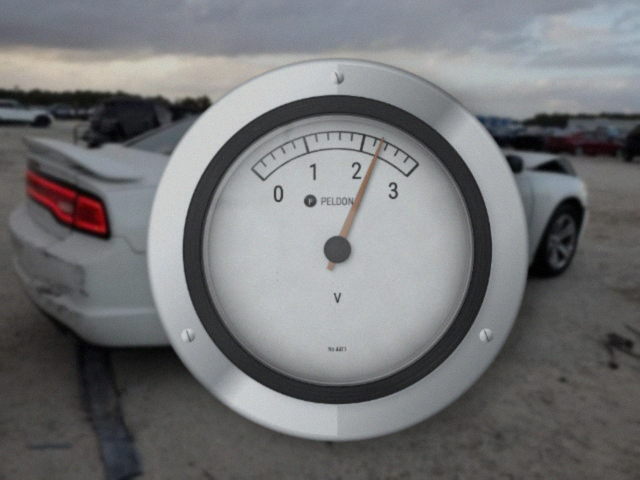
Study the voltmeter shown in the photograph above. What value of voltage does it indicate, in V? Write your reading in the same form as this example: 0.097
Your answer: 2.3
